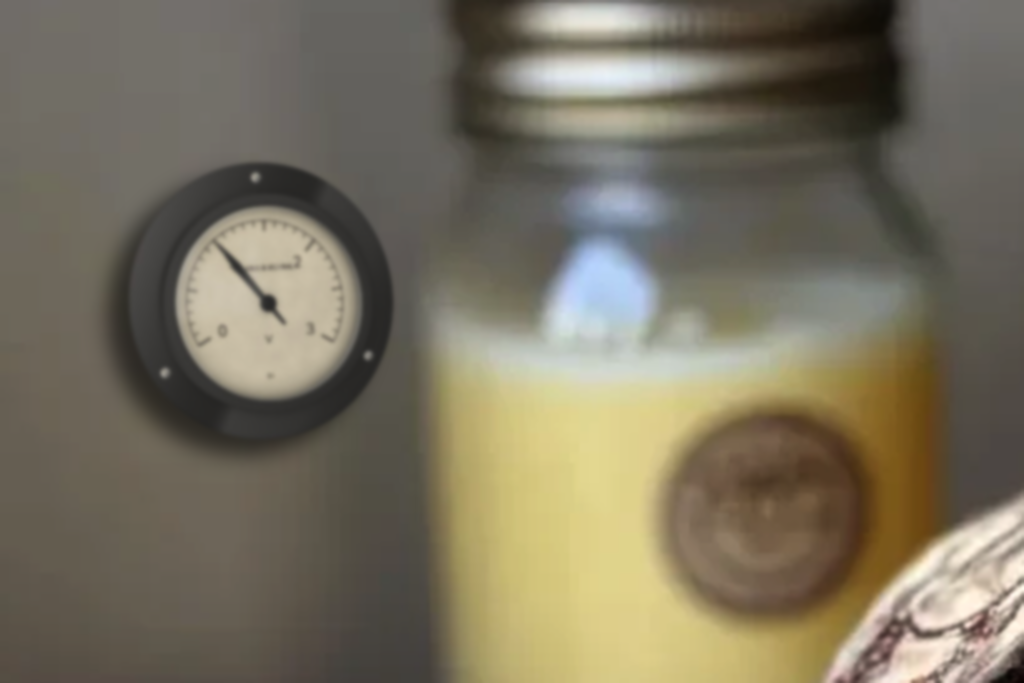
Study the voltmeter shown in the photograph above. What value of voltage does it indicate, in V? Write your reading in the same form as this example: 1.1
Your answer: 1
